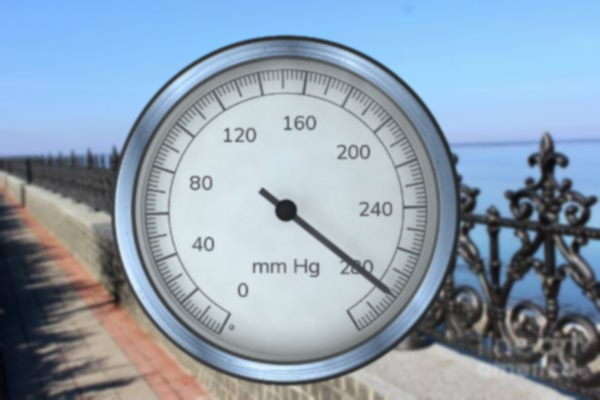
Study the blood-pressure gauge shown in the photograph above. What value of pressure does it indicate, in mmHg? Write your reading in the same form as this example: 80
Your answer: 280
